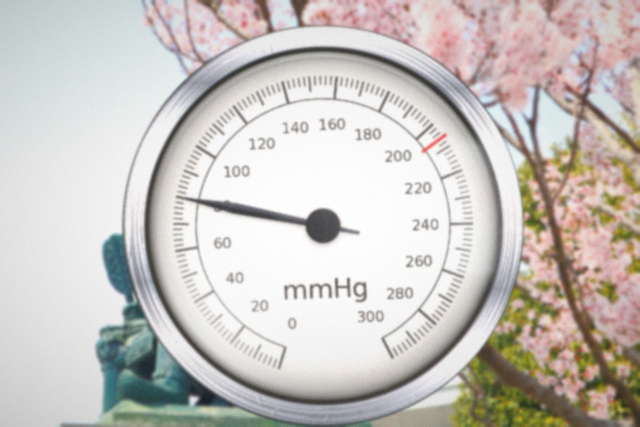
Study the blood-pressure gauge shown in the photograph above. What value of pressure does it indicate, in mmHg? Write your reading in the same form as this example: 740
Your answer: 80
